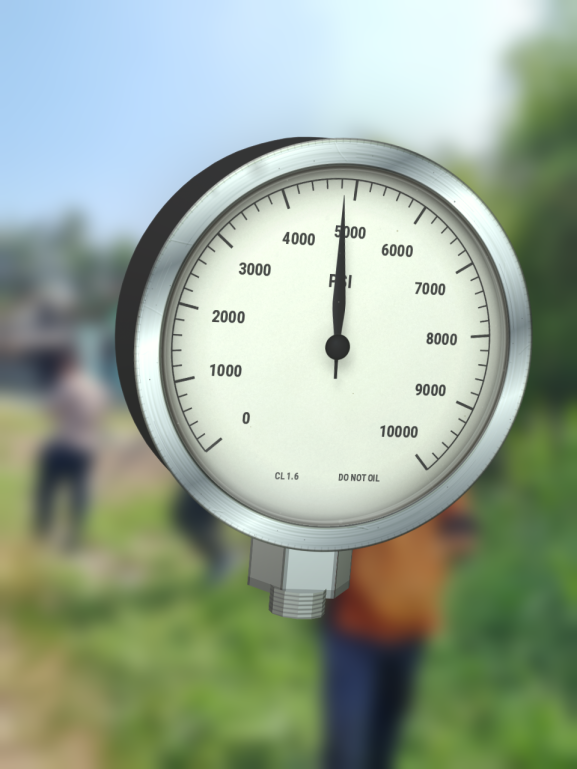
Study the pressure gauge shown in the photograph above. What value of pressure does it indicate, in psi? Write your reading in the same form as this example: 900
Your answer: 4800
